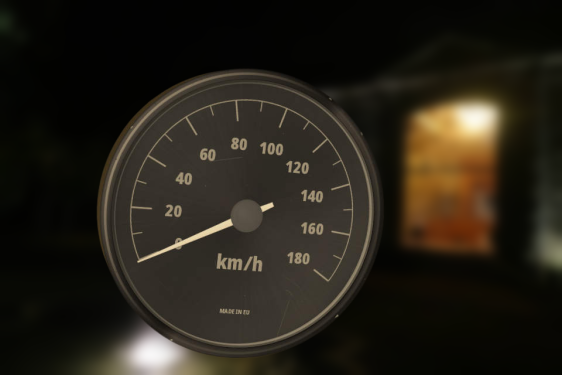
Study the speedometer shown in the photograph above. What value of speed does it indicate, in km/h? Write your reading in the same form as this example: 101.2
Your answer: 0
